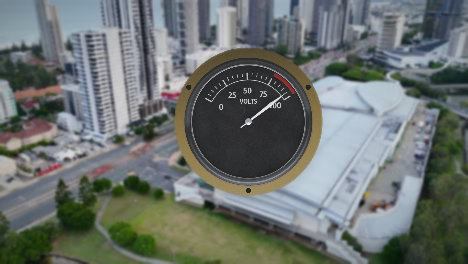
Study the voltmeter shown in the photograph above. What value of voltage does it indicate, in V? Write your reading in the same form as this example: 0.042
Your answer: 95
